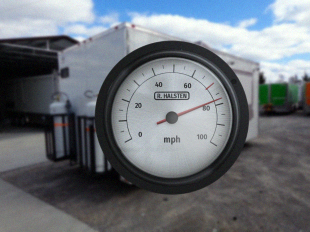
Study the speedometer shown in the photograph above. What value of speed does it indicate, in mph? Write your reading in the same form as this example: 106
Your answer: 77.5
